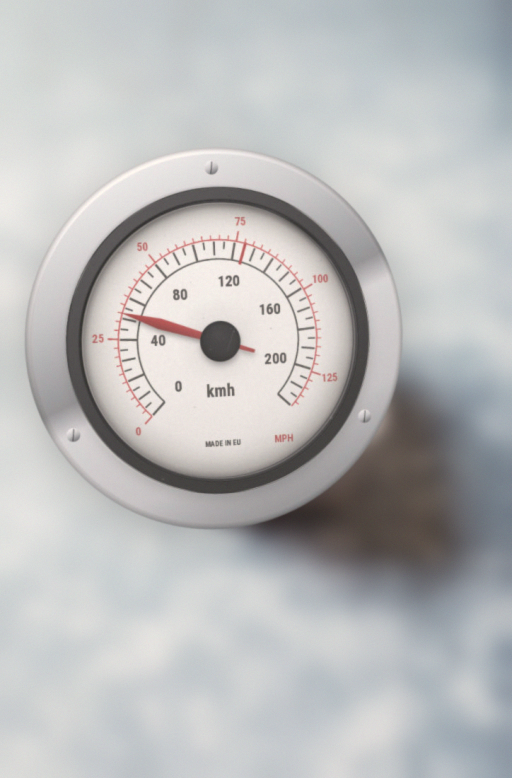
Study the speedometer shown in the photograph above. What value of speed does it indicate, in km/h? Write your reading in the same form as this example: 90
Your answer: 52.5
